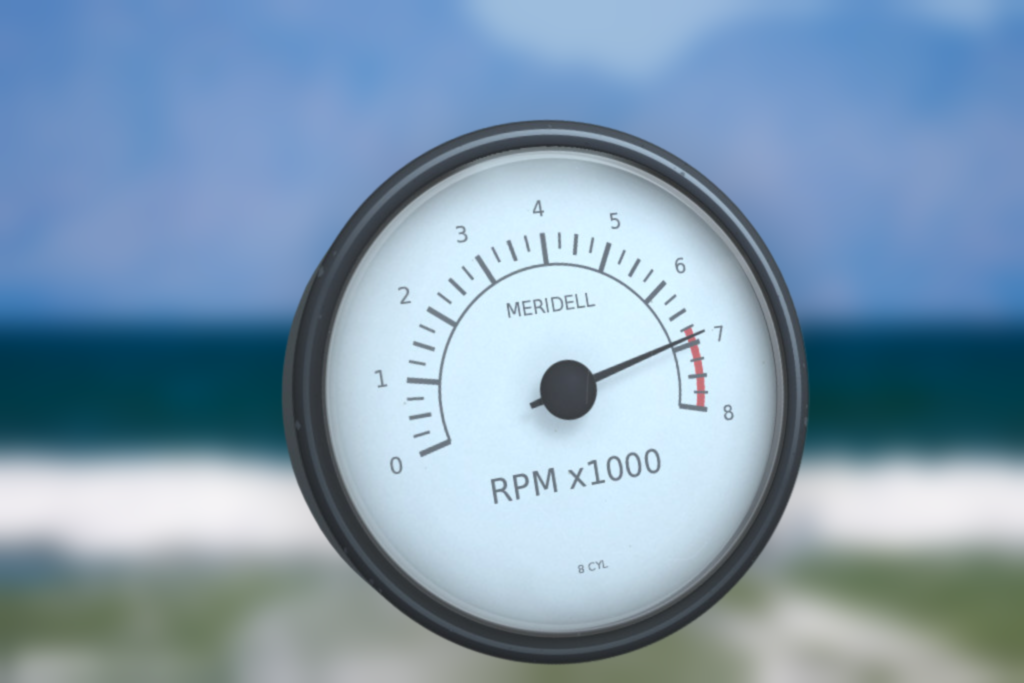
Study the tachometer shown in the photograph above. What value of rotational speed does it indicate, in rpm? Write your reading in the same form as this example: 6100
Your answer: 6875
